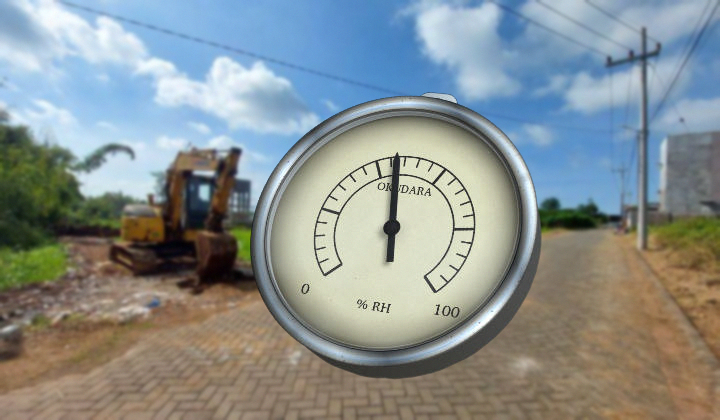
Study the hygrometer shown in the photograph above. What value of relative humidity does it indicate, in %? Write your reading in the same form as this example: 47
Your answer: 46
